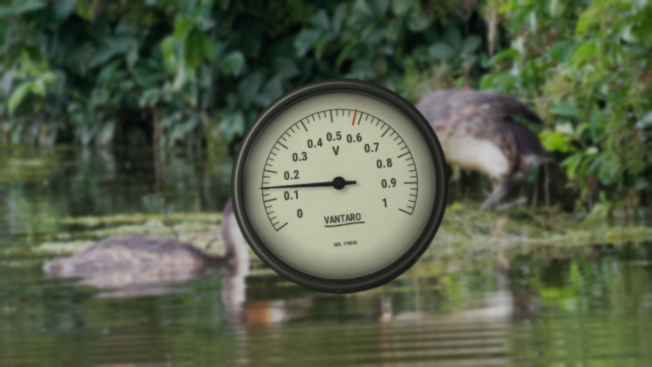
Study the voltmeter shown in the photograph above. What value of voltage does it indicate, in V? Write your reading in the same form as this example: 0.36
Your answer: 0.14
